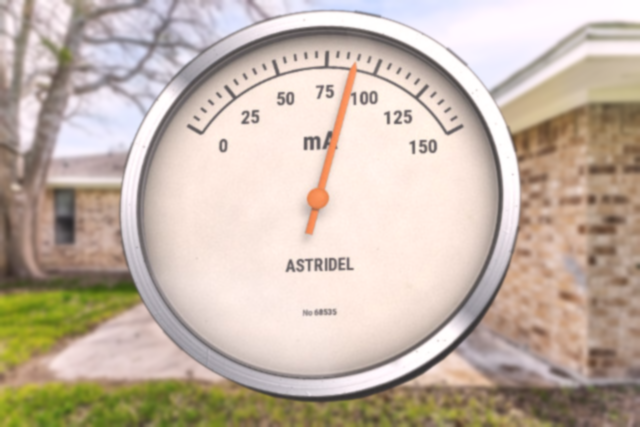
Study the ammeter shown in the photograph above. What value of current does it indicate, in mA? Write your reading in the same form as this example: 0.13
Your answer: 90
